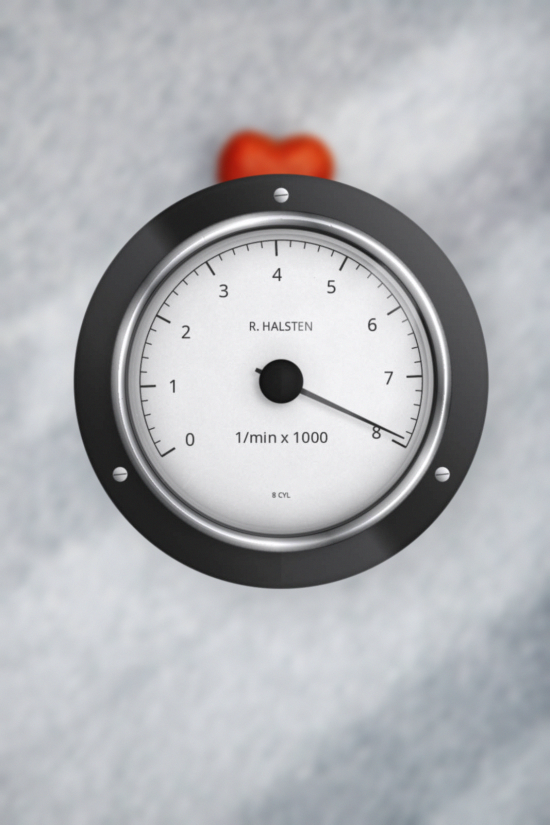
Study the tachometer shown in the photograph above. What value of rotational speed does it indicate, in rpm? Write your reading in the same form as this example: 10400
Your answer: 7900
